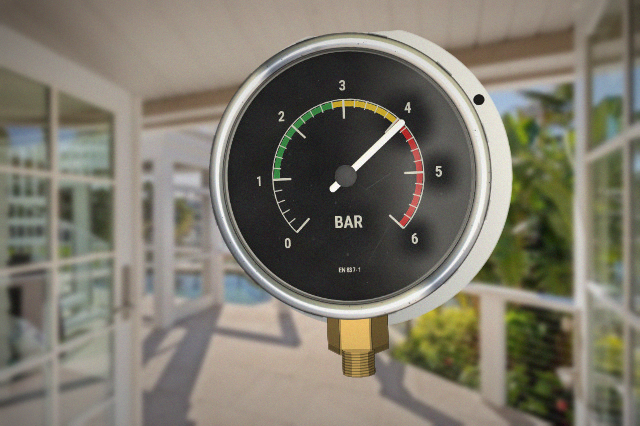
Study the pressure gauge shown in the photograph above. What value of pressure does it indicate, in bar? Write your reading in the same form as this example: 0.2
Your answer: 4.1
